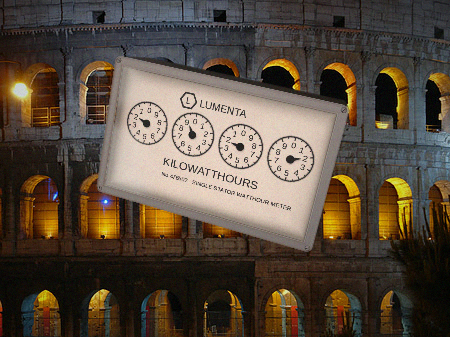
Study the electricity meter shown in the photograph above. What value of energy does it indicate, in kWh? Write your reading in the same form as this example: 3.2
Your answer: 1922
